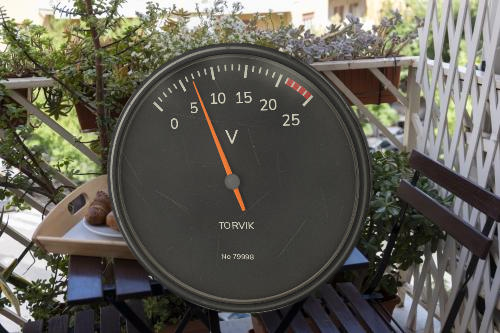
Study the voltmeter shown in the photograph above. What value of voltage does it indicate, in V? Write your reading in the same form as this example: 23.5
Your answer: 7
